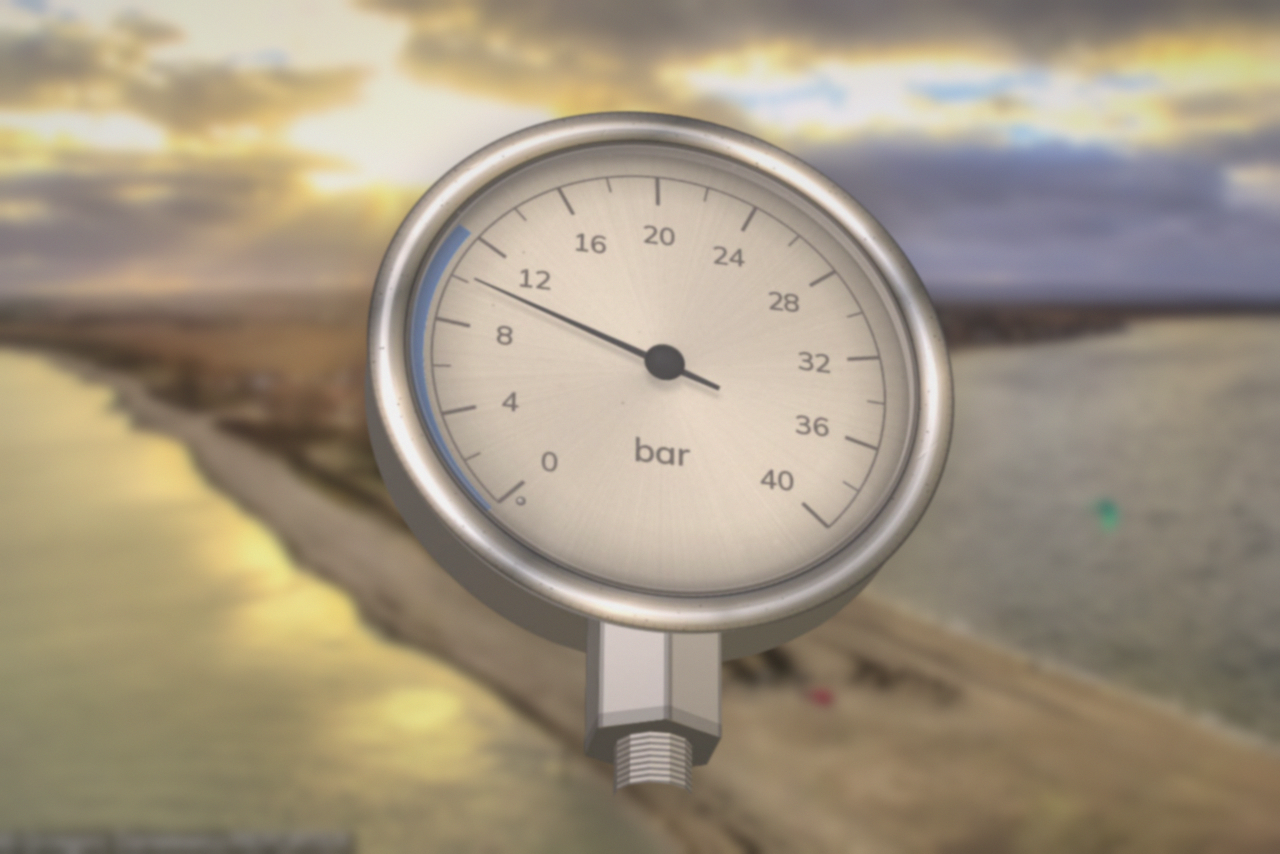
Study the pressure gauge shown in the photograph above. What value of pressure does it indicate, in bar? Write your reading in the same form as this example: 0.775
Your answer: 10
